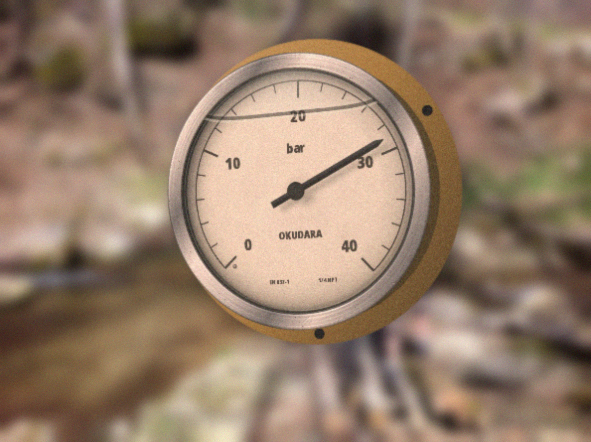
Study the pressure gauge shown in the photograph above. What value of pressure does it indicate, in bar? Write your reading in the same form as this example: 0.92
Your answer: 29
